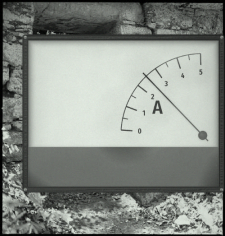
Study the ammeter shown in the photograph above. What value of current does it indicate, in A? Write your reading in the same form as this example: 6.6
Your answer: 2.5
